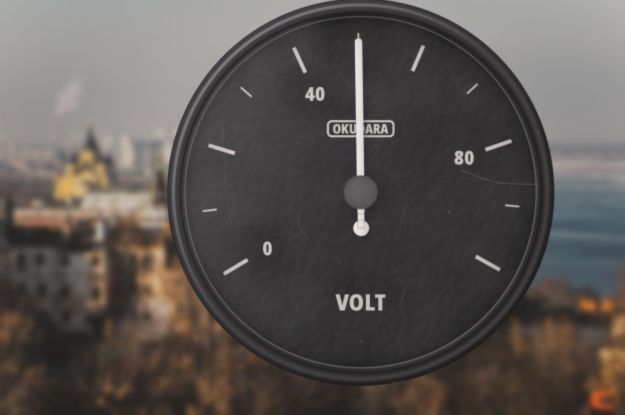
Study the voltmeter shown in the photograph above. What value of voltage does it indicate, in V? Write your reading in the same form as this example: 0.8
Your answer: 50
